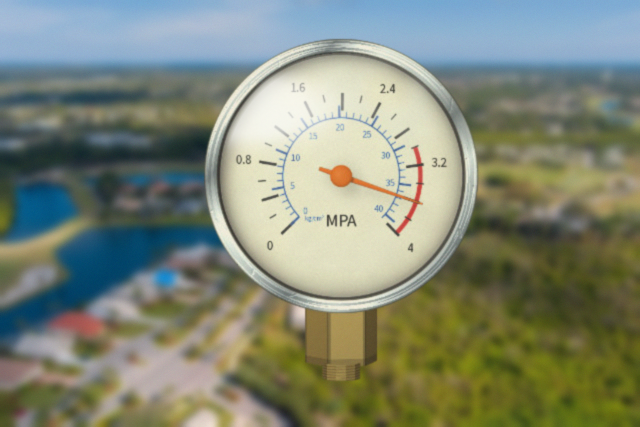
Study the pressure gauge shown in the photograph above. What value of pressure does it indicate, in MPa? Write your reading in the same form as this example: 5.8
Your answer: 3.6
